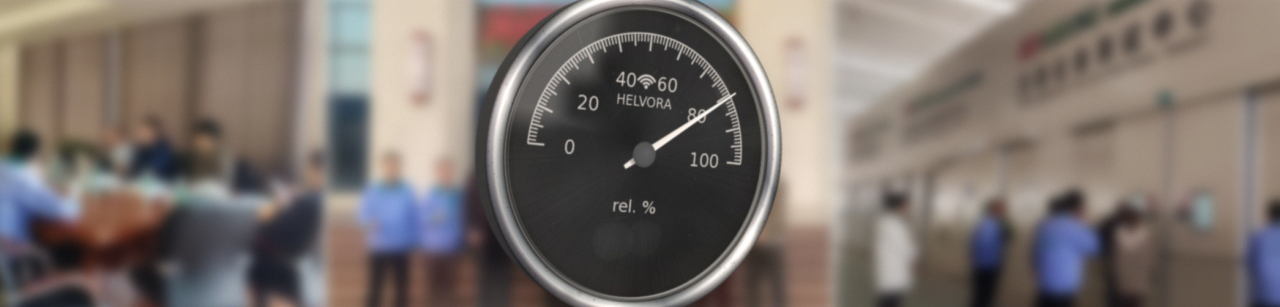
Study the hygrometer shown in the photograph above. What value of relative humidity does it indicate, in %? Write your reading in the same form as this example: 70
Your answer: 80
